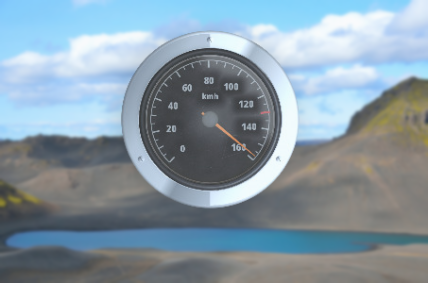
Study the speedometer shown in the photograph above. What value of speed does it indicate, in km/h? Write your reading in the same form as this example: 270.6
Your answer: 157.5
